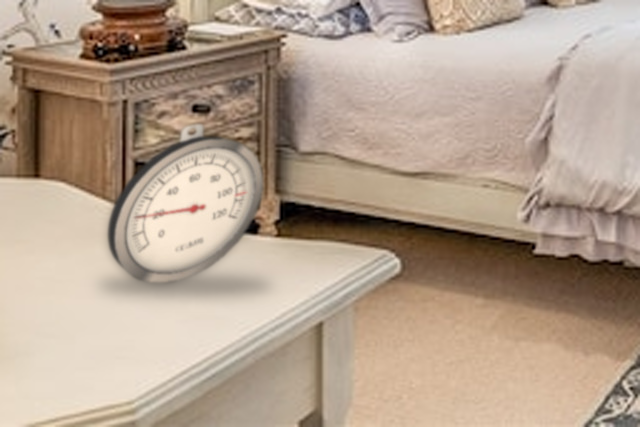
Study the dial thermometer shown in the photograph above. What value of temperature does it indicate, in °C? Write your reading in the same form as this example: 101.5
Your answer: 20
